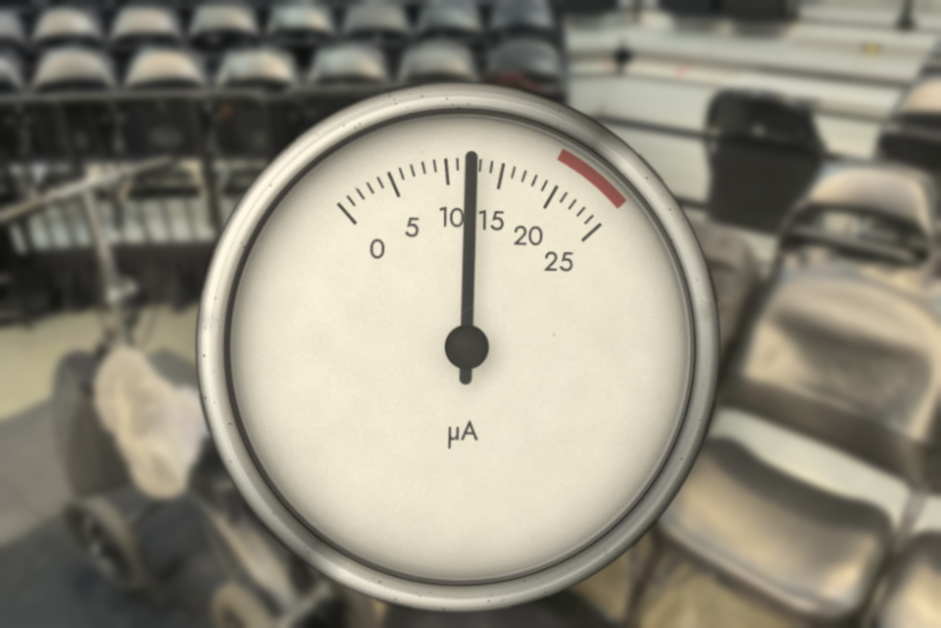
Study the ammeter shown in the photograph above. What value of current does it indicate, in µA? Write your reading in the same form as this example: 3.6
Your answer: 12
